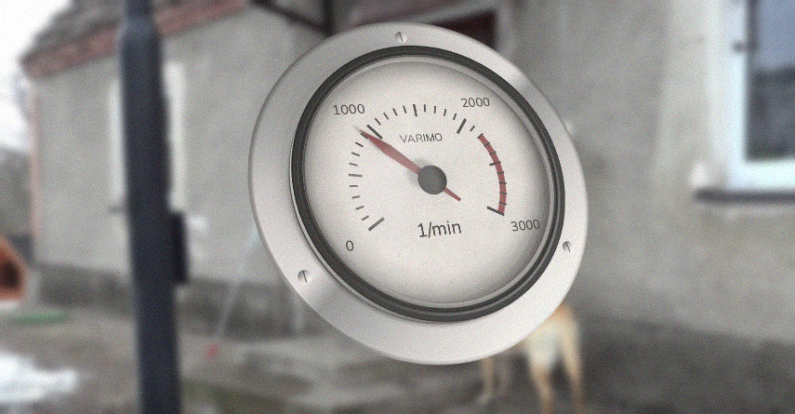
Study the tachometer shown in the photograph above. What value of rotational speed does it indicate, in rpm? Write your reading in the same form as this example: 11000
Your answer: 900
